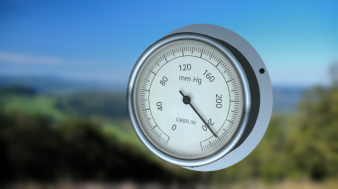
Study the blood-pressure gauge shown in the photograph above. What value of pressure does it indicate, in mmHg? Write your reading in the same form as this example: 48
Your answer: 240
